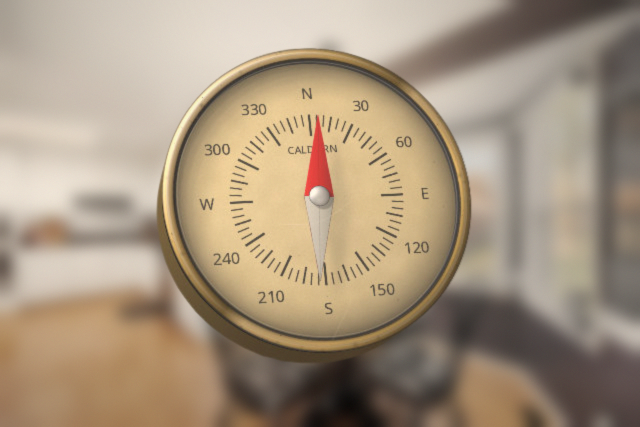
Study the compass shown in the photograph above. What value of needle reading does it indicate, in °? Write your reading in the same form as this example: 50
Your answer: 5
